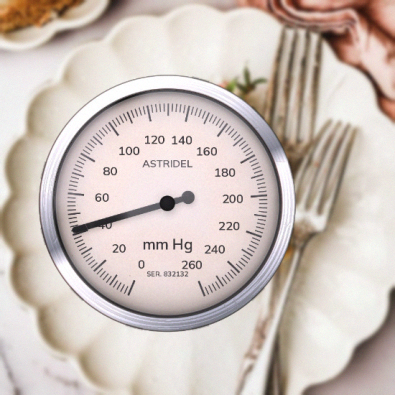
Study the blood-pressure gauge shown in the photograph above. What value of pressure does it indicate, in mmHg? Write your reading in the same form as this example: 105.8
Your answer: 42
